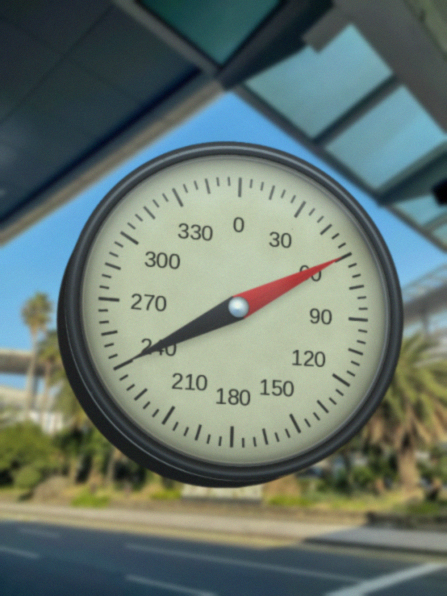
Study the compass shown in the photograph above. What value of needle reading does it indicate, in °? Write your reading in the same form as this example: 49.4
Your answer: 60
